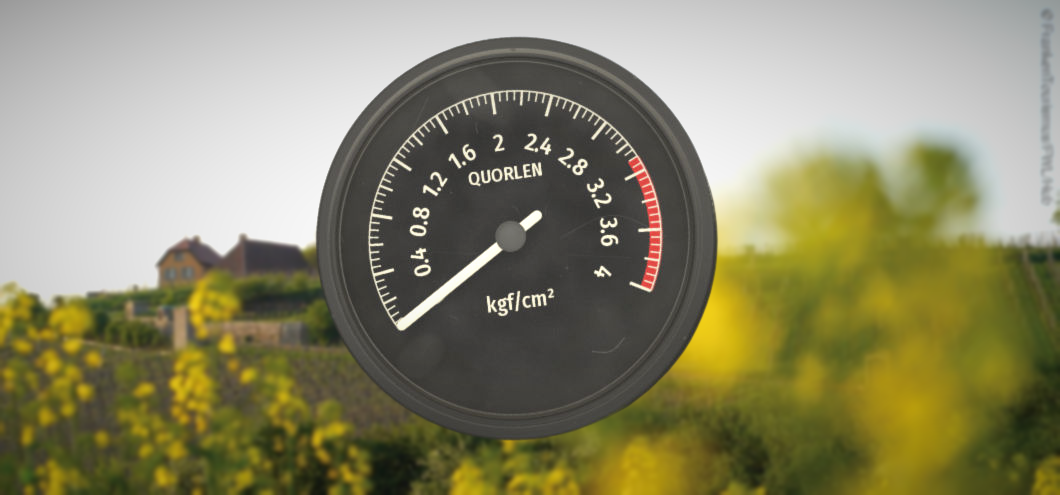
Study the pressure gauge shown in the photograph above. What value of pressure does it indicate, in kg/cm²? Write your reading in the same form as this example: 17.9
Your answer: 0
